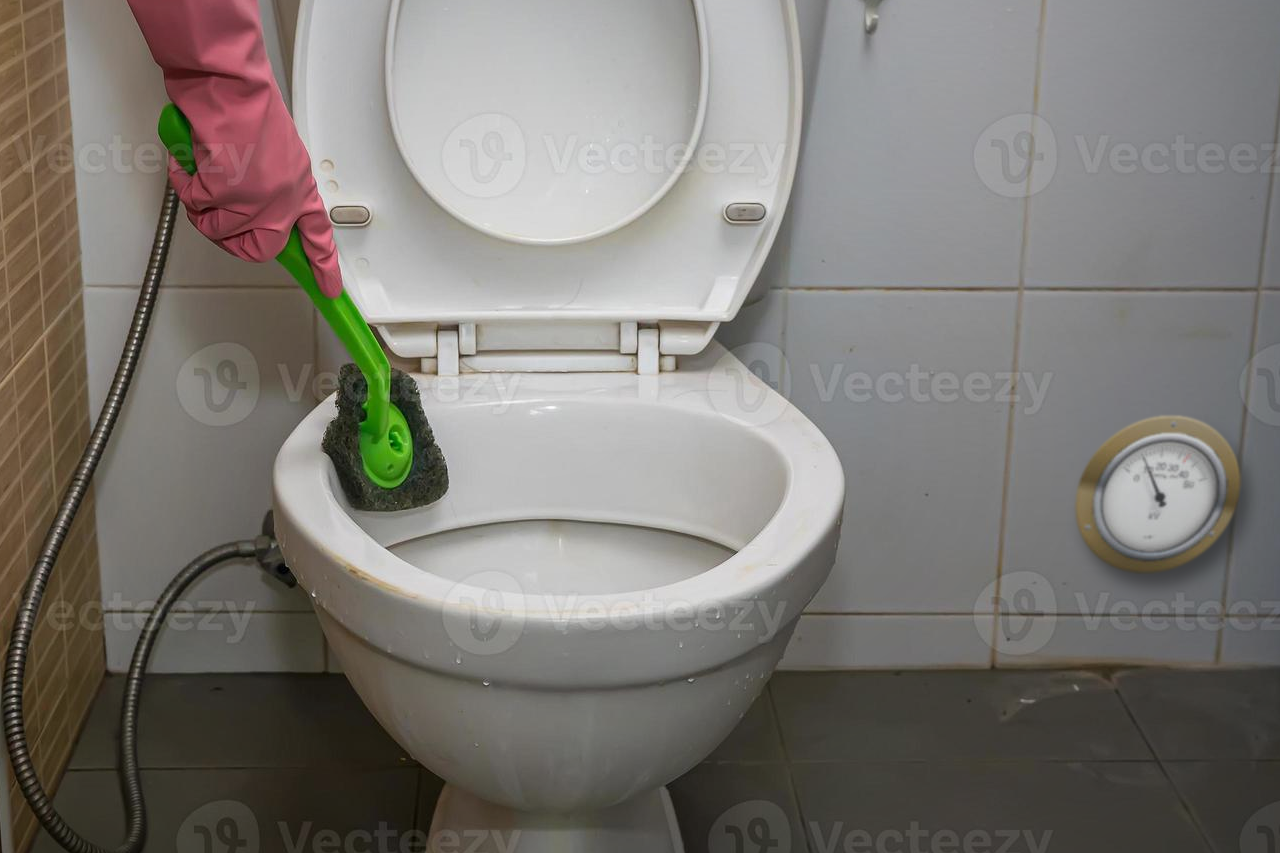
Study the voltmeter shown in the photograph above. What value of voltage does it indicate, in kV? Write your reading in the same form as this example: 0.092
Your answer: 10
